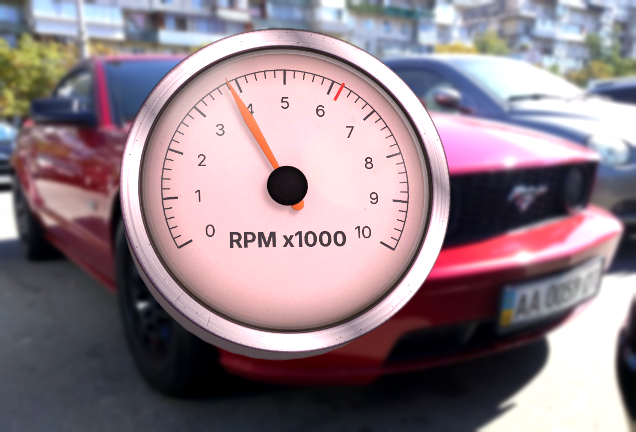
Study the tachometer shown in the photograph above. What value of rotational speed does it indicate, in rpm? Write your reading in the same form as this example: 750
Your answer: 3800
